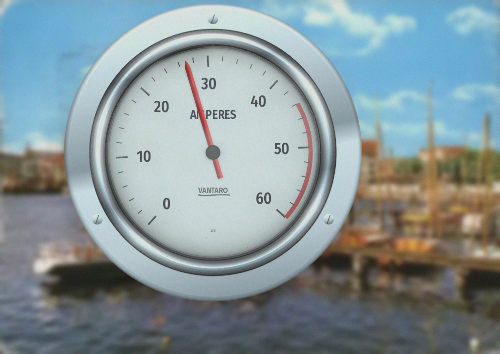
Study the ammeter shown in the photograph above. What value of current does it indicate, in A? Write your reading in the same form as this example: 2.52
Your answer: 27
